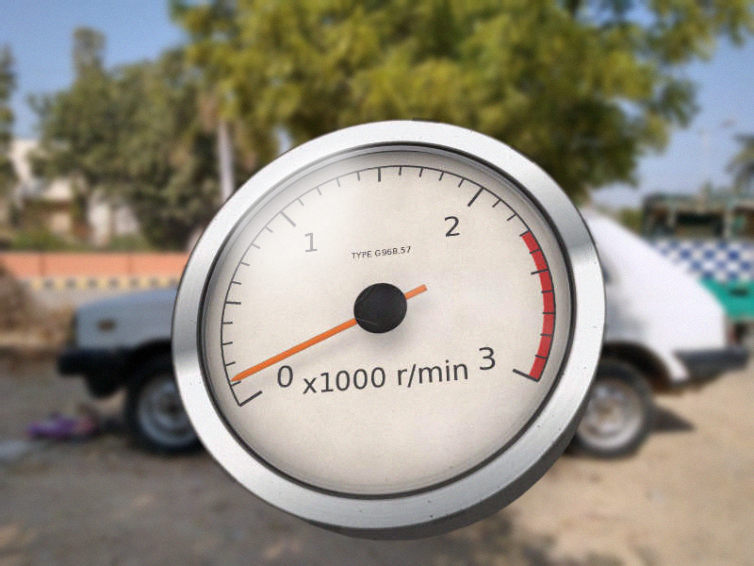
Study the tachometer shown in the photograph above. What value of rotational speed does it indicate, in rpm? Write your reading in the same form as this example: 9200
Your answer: 100
